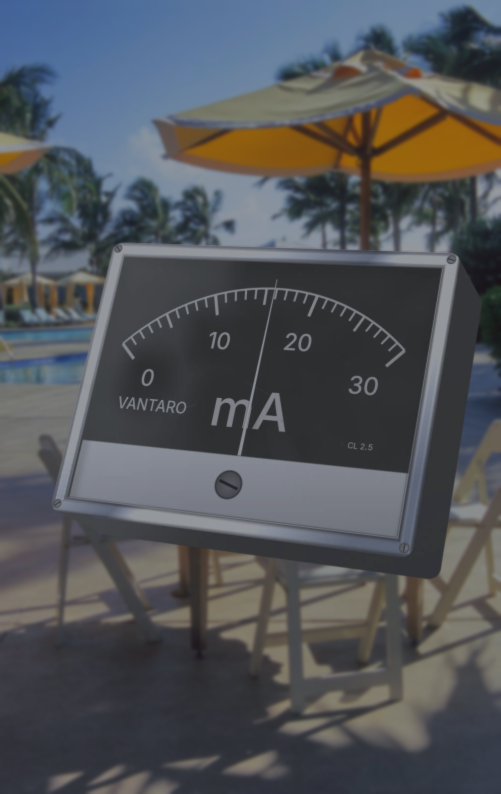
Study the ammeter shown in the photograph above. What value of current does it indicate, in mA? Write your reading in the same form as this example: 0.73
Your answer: 16
